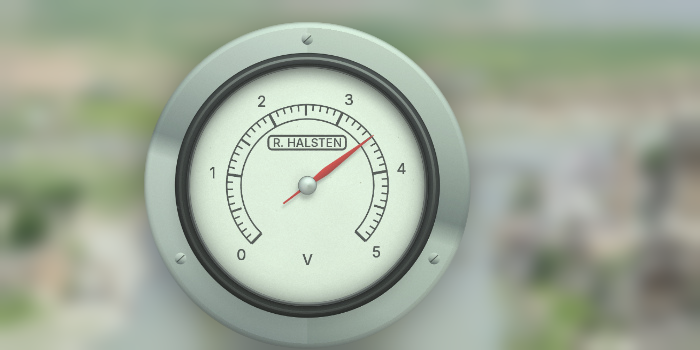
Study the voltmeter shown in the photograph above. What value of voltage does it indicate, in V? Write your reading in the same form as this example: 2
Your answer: 3.5
